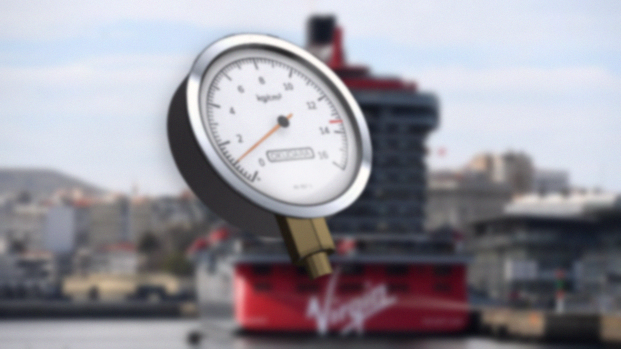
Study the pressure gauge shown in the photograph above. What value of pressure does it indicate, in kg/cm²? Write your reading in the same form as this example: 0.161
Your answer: 1
